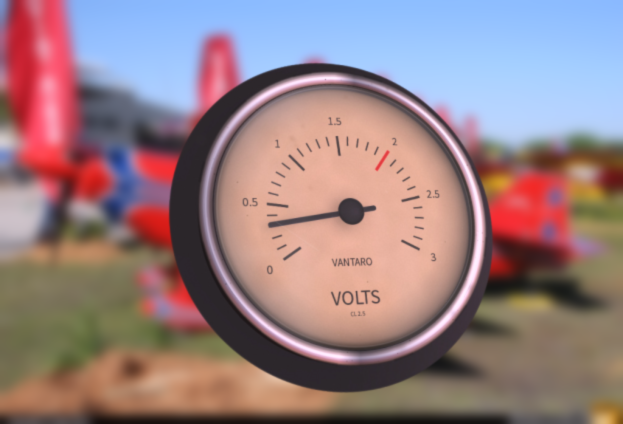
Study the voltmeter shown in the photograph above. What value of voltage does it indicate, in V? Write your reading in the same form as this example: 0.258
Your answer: 0.3
